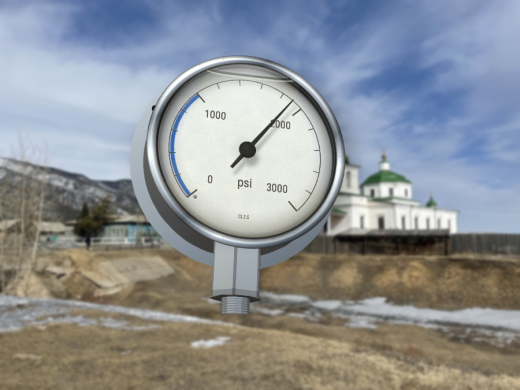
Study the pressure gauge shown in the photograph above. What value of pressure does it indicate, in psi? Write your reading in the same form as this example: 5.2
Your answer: 1900
